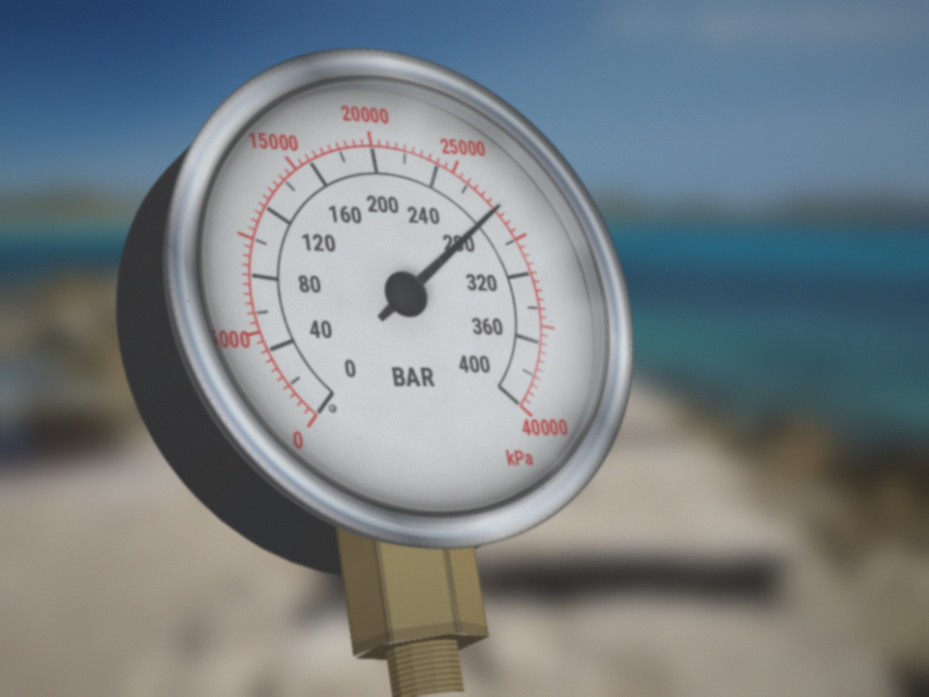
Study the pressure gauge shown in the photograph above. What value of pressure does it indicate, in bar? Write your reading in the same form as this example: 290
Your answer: 280
